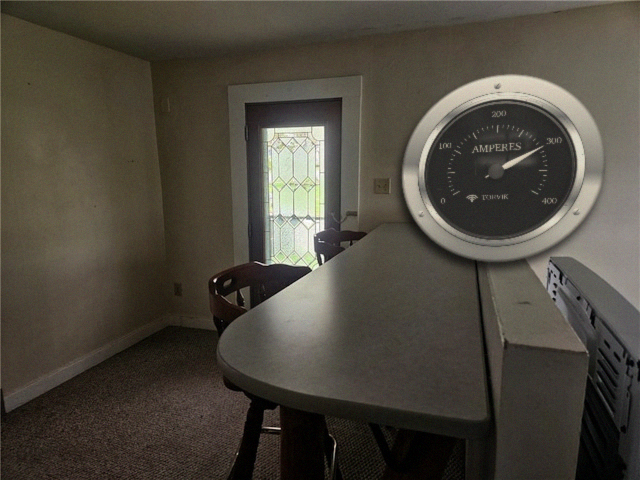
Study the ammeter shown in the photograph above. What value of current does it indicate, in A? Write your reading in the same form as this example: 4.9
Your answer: 300
